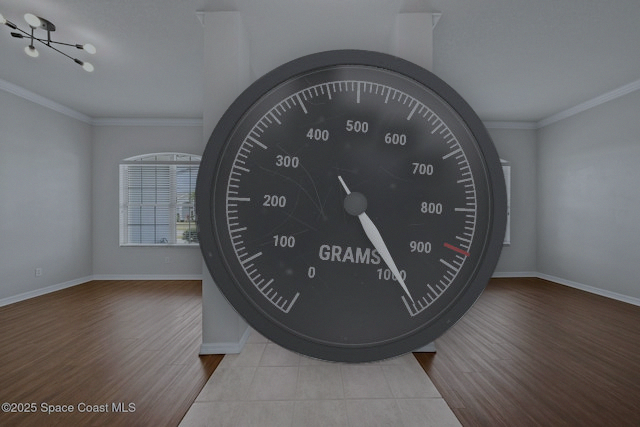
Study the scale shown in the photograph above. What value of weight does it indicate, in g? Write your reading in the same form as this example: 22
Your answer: 990
